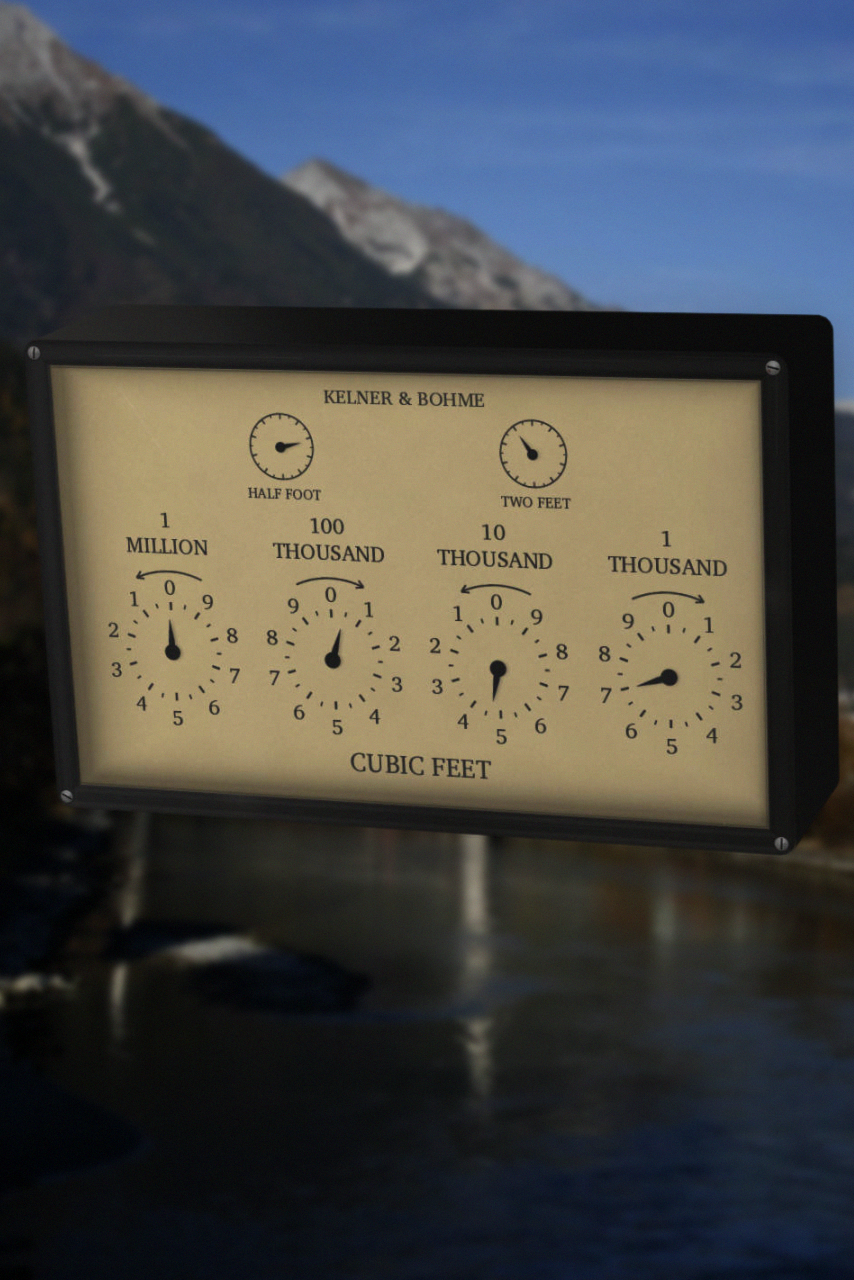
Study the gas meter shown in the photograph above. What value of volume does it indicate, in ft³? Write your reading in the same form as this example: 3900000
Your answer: 4700
